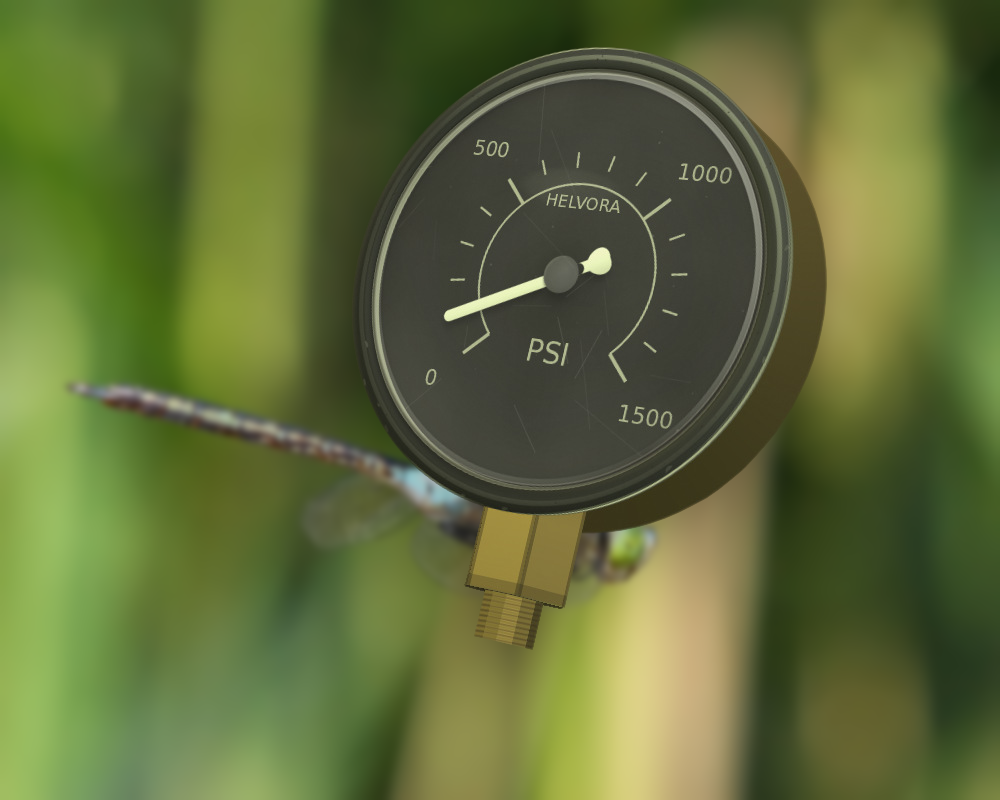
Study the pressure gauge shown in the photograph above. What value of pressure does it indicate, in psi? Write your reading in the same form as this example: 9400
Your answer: 100
